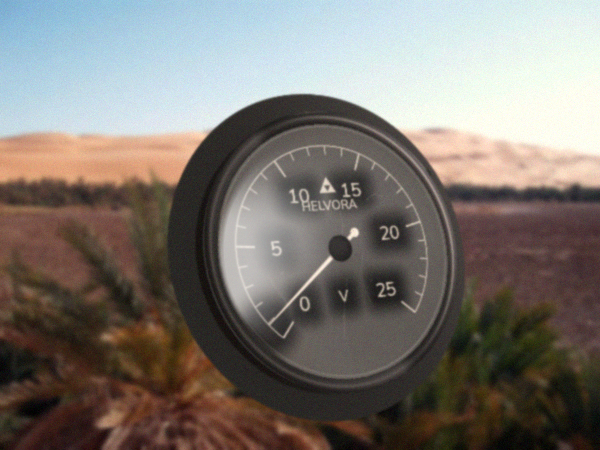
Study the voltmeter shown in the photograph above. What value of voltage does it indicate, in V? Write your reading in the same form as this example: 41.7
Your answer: 1
